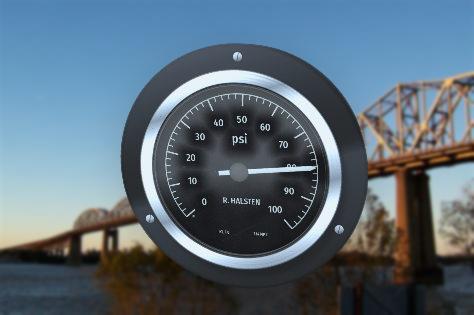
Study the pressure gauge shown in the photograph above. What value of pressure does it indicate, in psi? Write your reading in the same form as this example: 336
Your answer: 80
